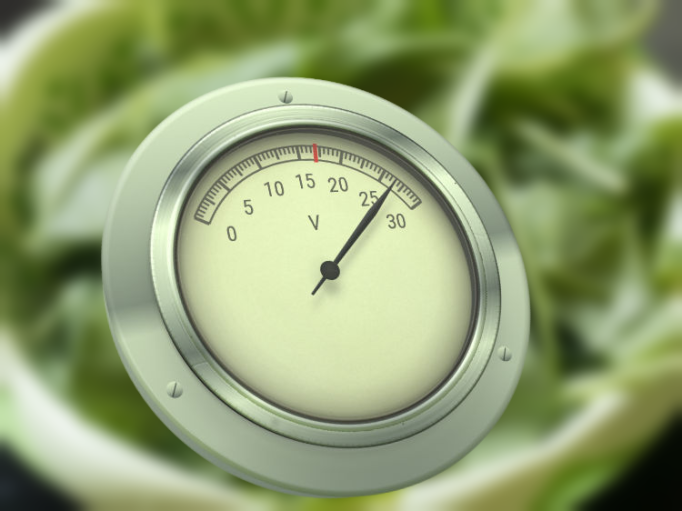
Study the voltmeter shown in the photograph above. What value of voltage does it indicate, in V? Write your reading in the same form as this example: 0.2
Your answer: 26.5
